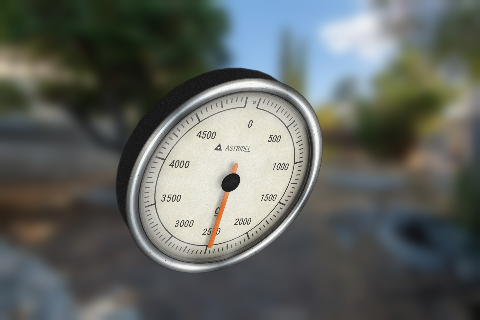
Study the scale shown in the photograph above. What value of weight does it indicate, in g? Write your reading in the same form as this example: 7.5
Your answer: 2500
